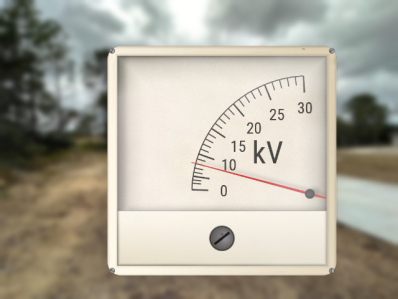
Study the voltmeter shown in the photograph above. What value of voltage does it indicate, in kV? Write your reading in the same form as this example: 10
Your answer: 8
